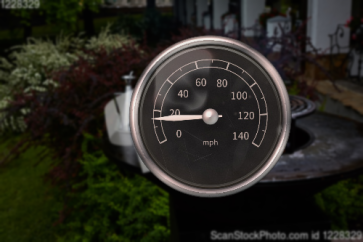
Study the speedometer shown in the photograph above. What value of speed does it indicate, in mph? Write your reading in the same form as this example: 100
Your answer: 15
